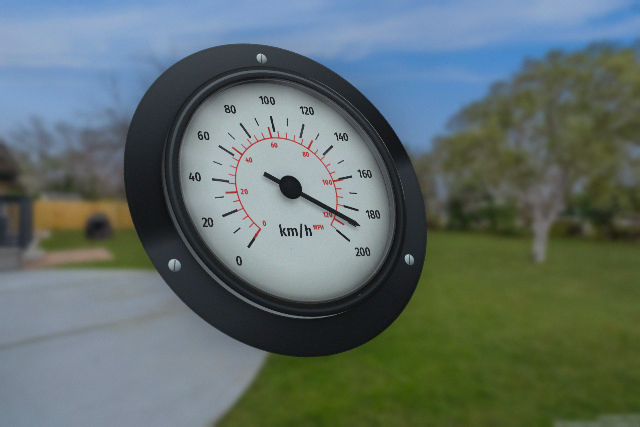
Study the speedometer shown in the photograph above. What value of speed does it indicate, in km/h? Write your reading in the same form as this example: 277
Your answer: 190
